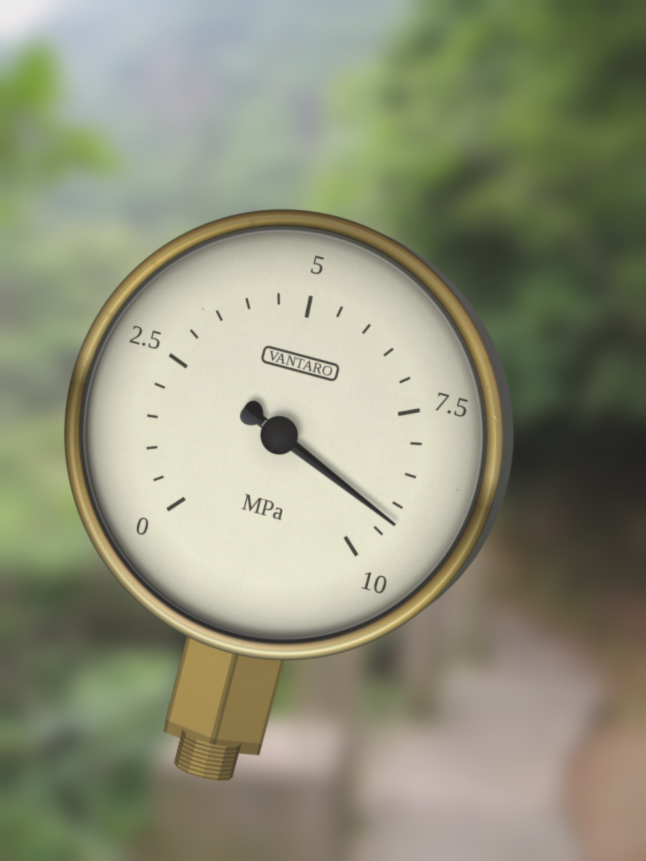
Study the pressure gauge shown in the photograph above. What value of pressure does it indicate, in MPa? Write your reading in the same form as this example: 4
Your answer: 9.25
